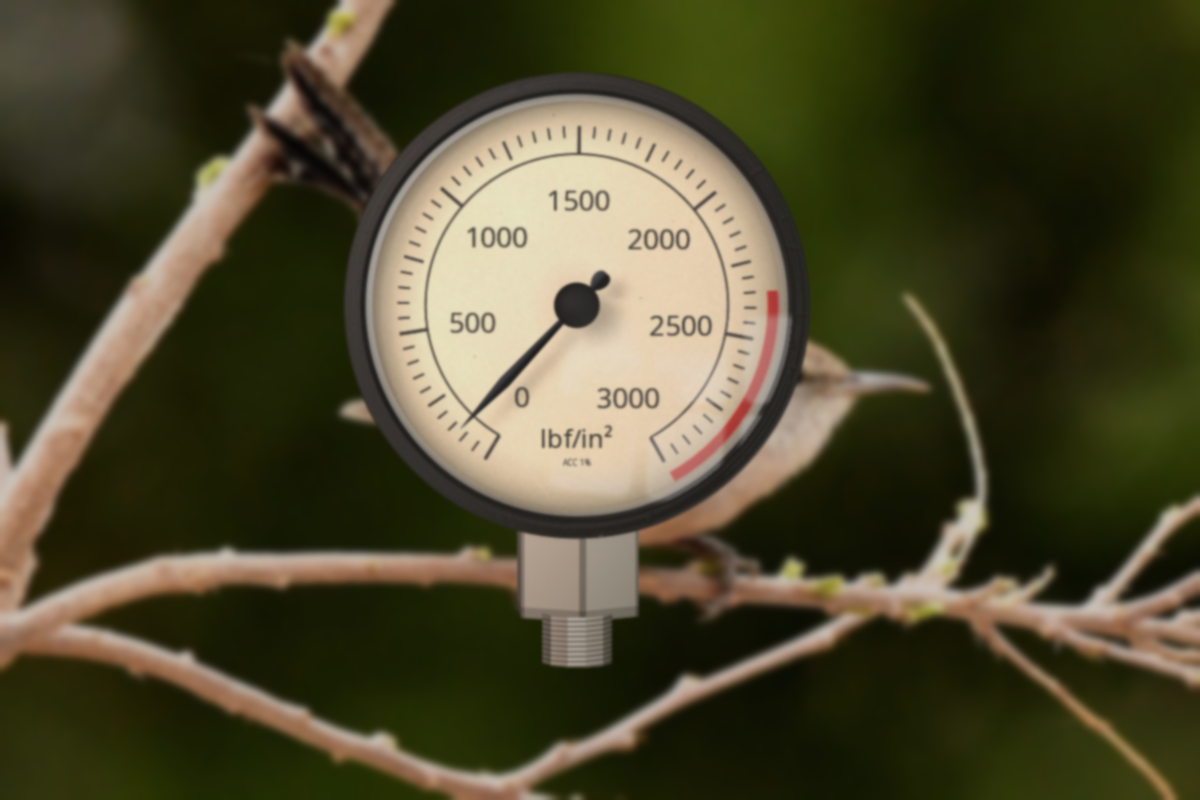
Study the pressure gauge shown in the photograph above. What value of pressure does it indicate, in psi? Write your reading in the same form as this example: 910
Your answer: 125
